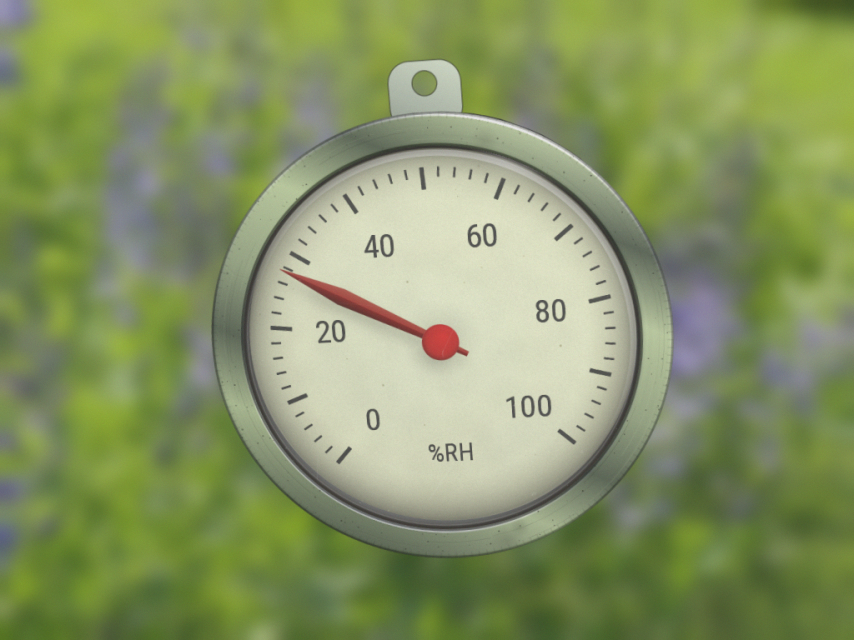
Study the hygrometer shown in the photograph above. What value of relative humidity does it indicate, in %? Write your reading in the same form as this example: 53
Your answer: 28
